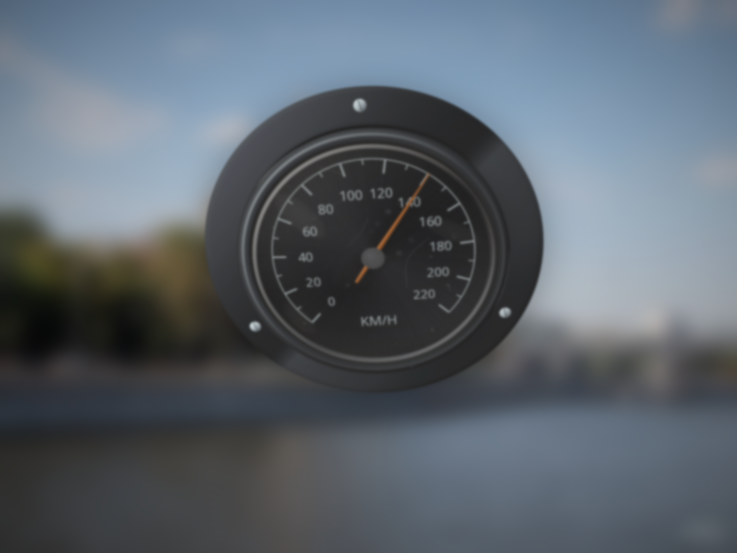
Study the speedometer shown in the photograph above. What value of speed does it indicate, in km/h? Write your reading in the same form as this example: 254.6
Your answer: 140
